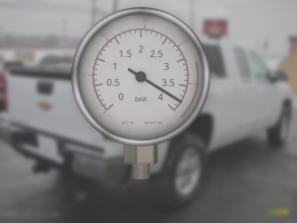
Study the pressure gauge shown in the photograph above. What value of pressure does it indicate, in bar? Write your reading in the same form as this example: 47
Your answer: 3.8
